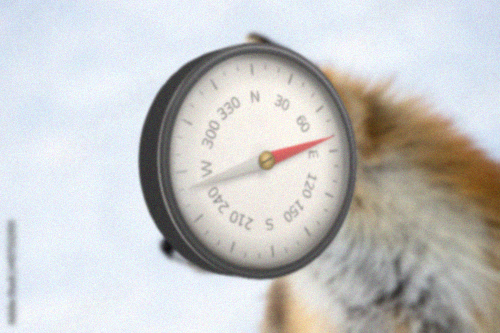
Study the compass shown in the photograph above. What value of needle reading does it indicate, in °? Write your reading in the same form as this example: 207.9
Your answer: 80
